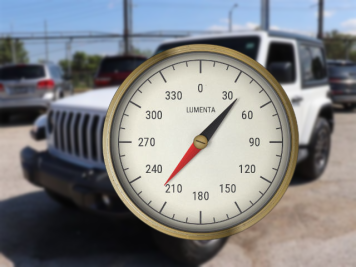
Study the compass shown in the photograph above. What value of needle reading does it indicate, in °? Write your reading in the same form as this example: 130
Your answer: 220
